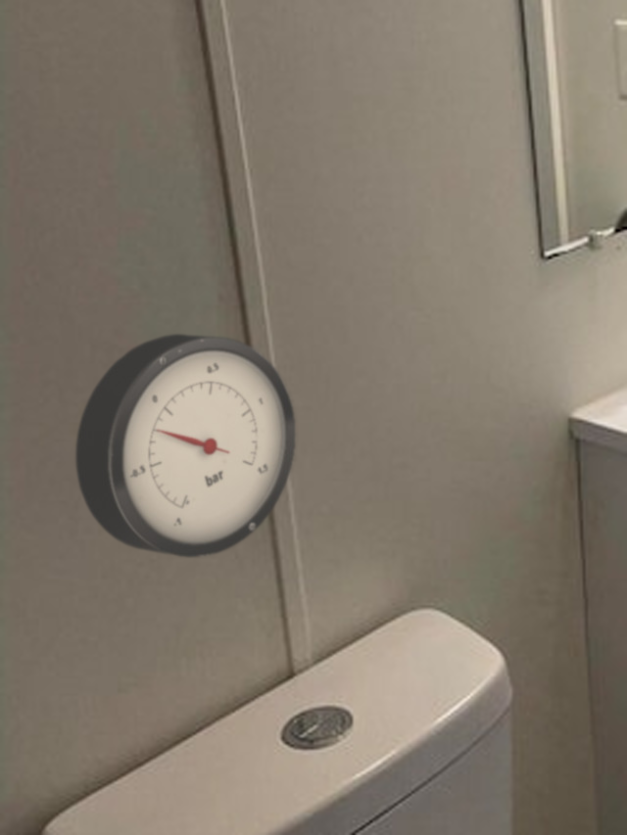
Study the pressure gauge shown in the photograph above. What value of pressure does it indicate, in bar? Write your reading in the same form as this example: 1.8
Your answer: -0.2
